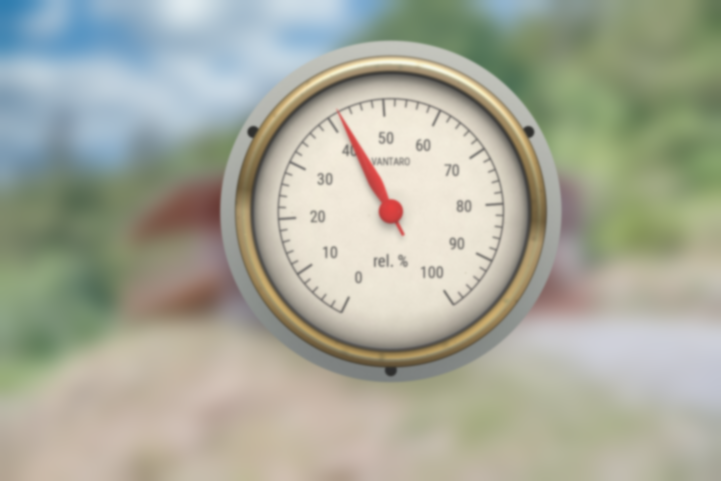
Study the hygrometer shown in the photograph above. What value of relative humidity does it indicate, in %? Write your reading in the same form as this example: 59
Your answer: 42
